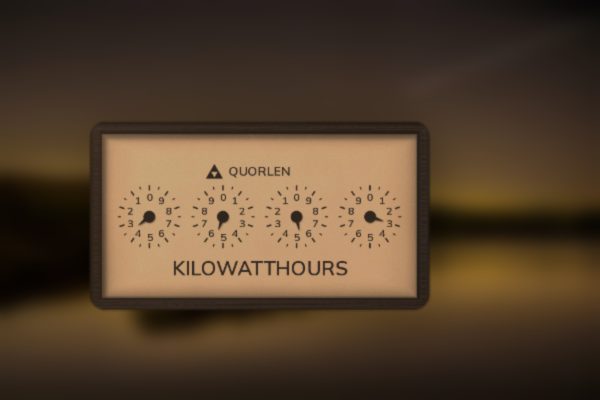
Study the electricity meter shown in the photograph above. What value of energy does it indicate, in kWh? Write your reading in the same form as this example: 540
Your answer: 3553
